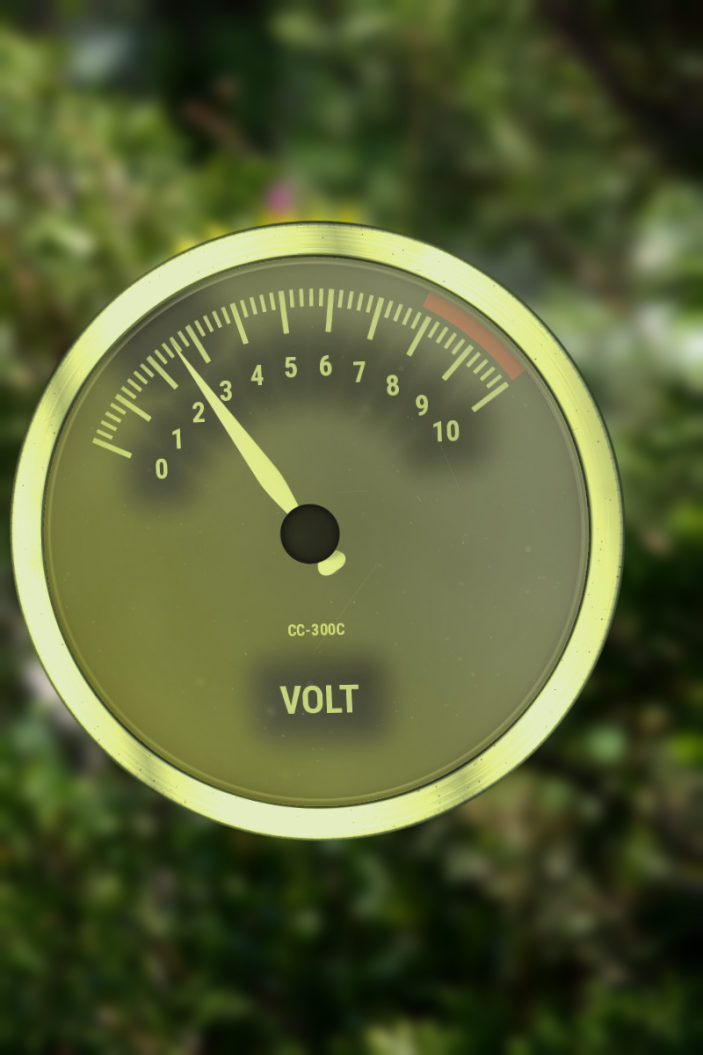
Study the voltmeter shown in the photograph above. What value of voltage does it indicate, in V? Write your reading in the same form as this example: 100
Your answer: 2.6
